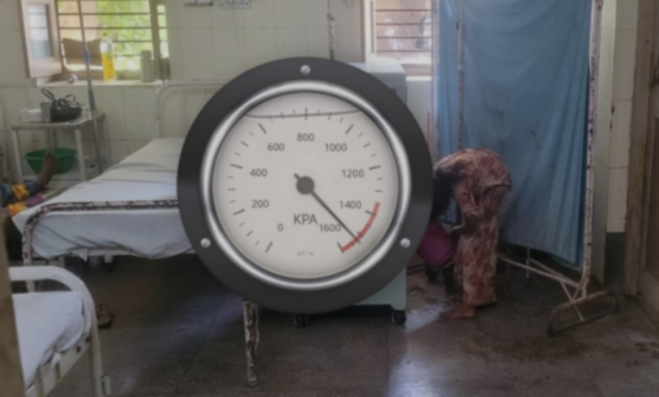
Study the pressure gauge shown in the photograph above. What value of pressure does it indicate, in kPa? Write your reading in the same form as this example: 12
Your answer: 1525
